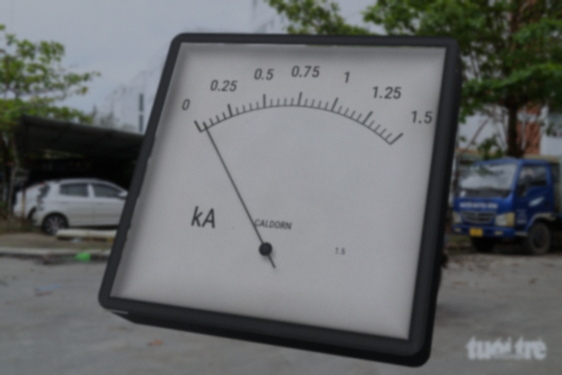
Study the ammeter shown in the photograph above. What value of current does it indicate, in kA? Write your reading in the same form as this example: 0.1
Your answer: 0.05
